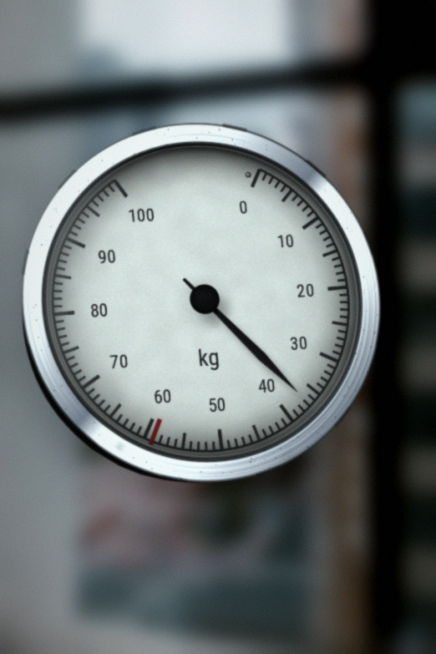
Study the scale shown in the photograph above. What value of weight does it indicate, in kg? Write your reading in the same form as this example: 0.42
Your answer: 37
